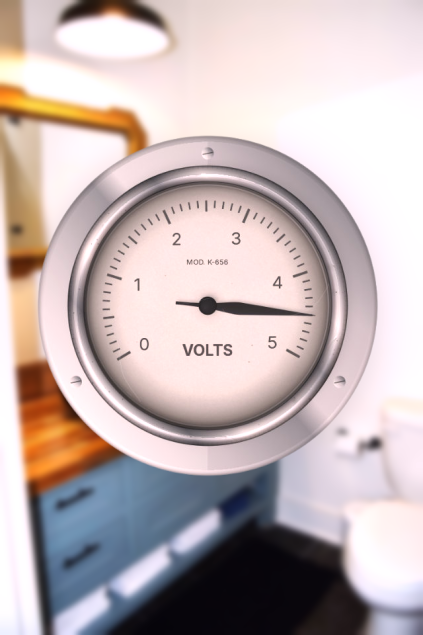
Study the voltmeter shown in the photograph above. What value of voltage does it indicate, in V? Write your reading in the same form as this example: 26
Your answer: 4.5
